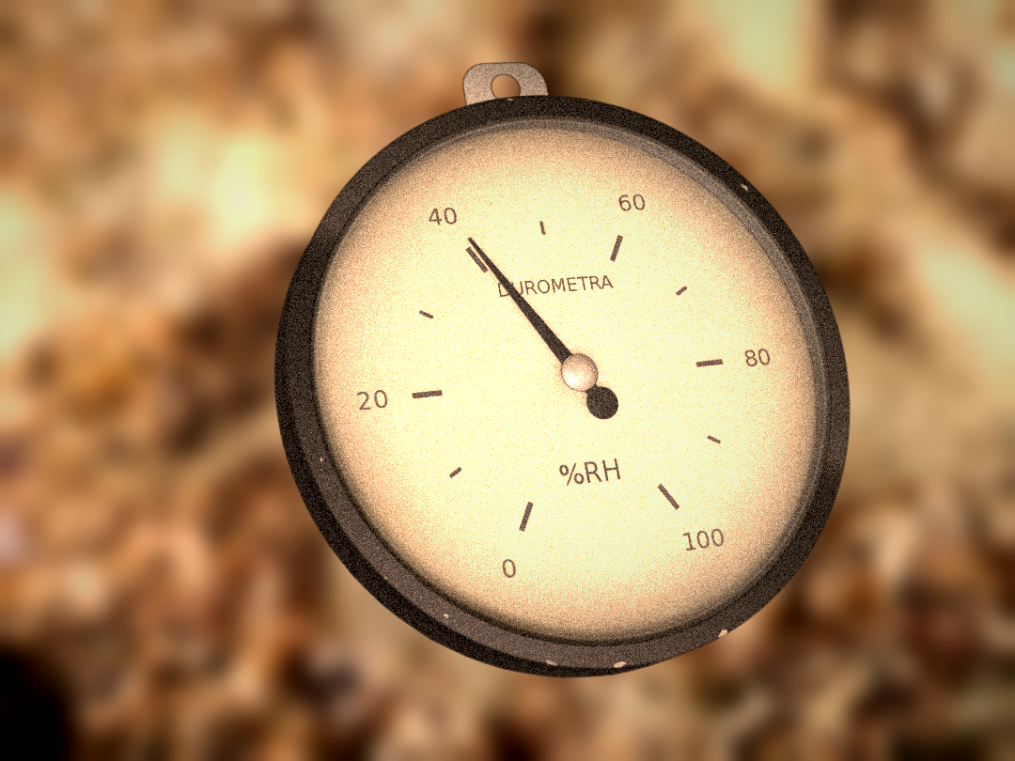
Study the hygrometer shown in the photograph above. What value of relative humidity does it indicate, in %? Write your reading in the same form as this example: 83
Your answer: 40
